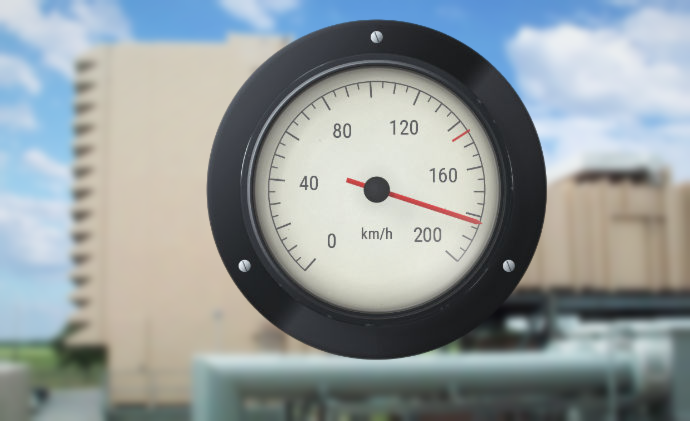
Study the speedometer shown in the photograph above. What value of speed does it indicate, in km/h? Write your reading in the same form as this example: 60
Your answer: 182.5
